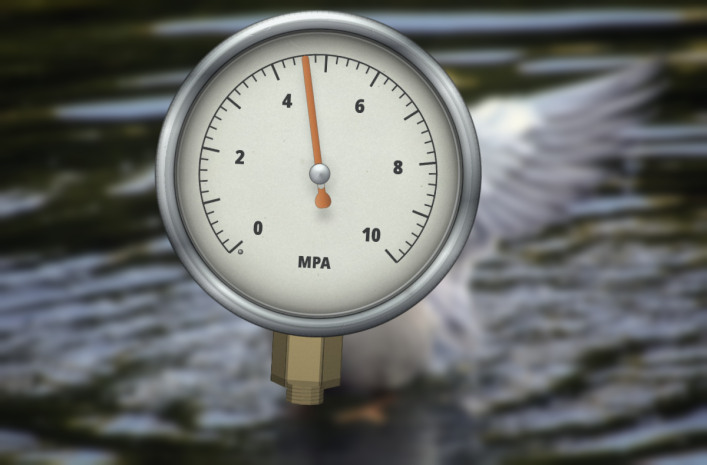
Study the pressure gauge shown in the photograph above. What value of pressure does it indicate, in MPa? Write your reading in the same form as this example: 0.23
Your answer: 4.6
